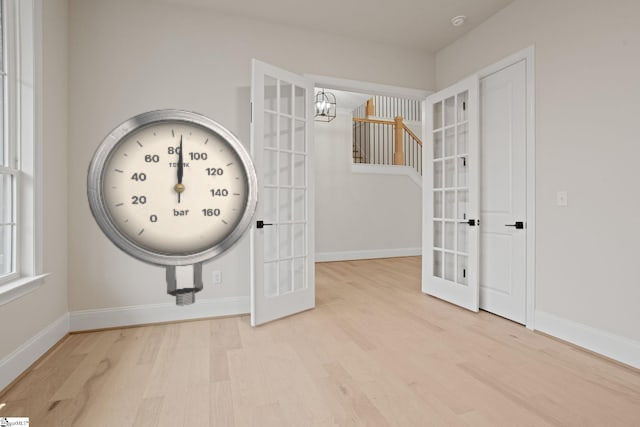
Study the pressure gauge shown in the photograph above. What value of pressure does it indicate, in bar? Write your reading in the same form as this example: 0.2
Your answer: 85
